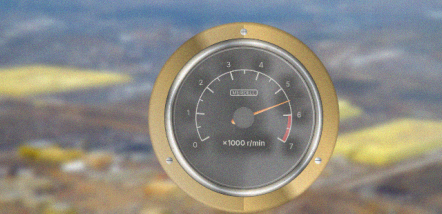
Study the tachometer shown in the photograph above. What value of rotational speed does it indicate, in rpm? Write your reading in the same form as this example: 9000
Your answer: 5500
